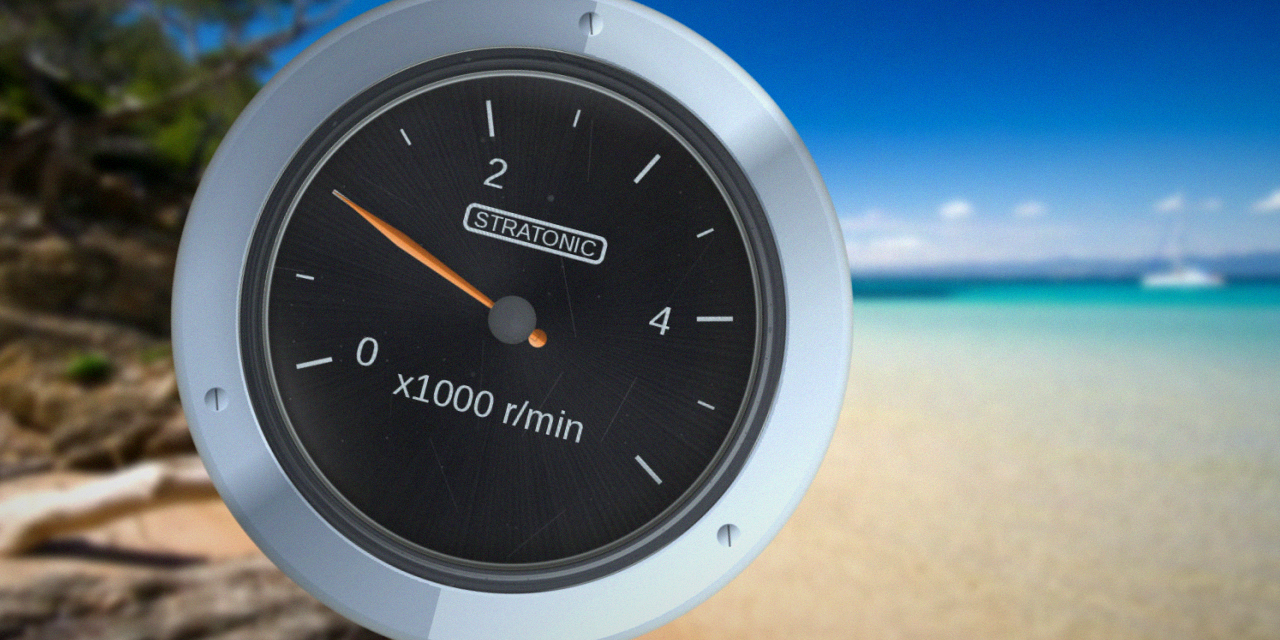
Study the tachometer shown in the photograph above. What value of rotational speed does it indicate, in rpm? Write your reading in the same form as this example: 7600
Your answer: 1000
